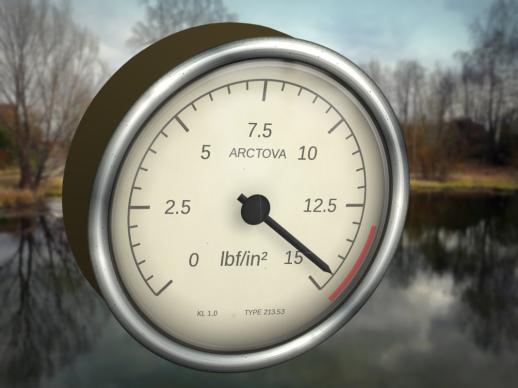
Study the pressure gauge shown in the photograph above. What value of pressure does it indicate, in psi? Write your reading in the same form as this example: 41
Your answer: 14.5
